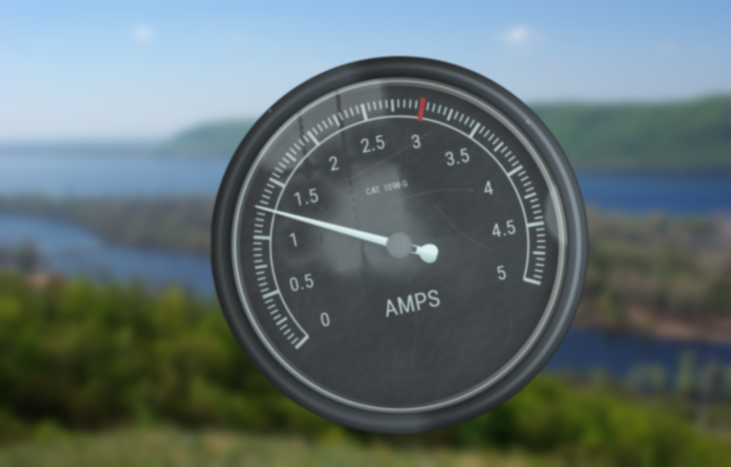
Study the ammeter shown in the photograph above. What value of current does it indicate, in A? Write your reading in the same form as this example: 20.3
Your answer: 1.25
